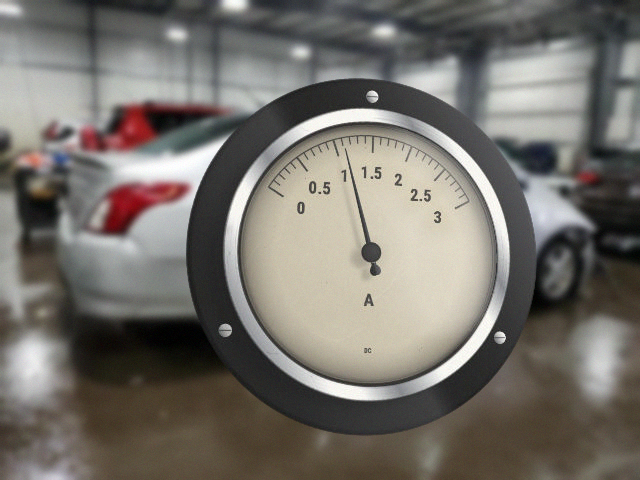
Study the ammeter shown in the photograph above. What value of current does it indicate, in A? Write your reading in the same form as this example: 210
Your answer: 1.1
